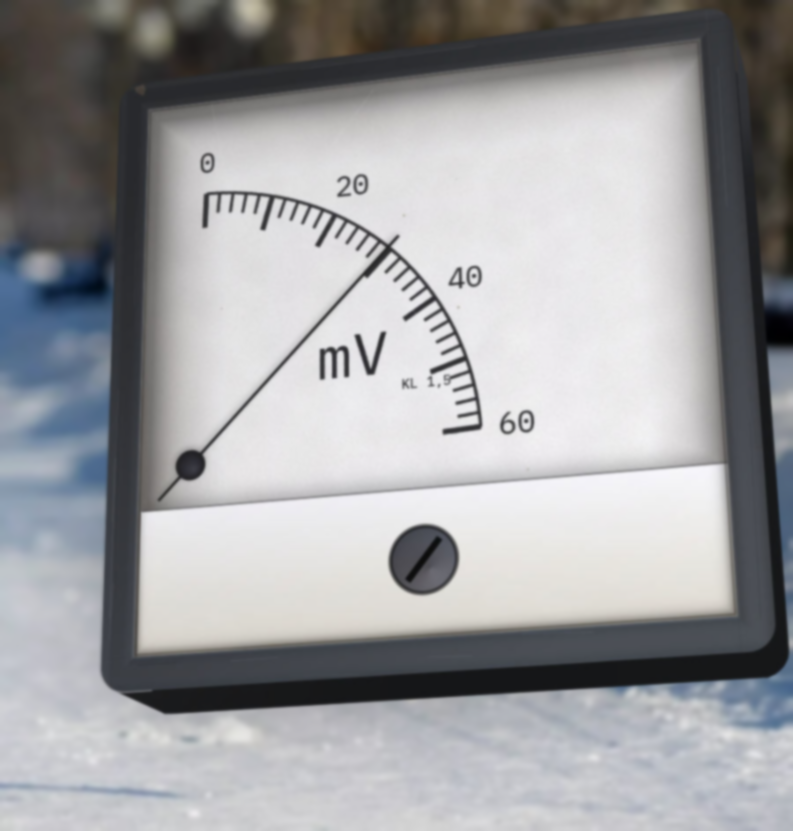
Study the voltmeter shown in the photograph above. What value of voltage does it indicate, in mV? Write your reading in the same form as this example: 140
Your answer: 30
